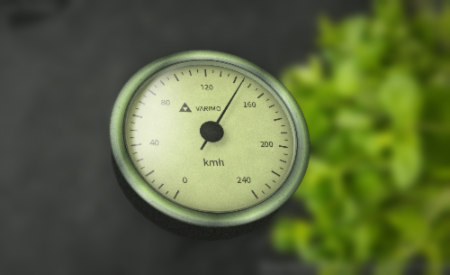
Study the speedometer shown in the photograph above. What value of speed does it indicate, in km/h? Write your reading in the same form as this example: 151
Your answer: 145
